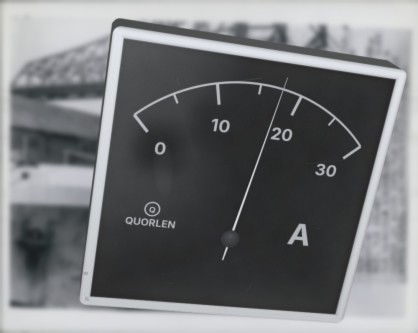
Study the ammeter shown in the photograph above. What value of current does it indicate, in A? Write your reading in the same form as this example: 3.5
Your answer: 17.5
